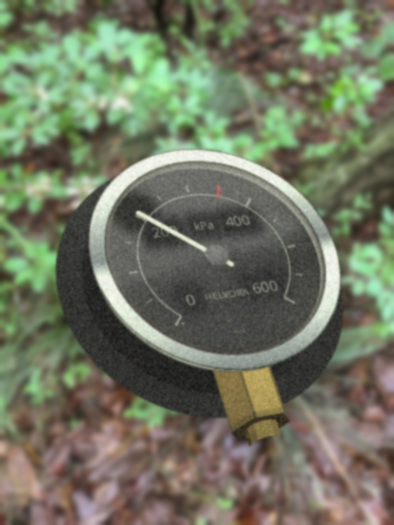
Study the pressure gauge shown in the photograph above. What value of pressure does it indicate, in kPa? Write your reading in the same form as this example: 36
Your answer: 200
